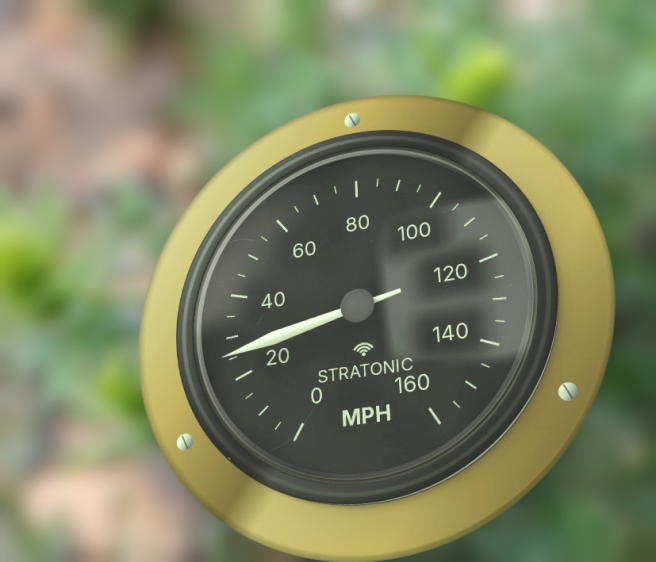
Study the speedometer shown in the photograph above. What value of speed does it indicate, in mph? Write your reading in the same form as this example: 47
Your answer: 25
